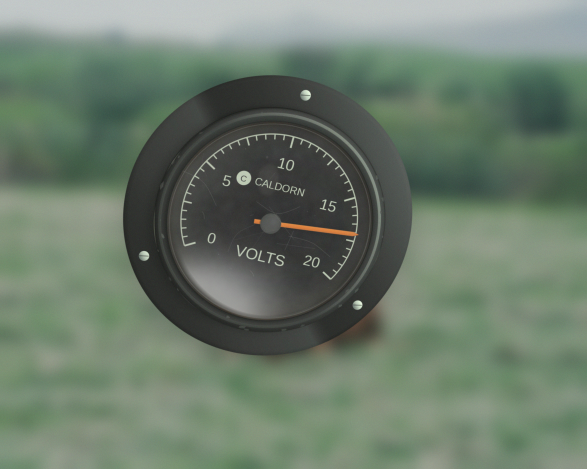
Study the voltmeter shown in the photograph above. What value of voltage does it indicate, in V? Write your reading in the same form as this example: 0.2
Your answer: 17
